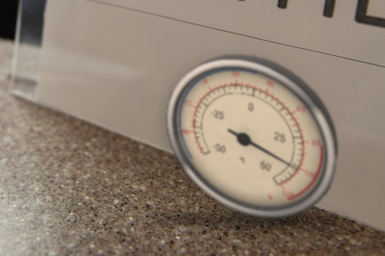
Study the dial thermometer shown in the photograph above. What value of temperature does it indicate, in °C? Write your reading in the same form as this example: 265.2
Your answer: 37.5
